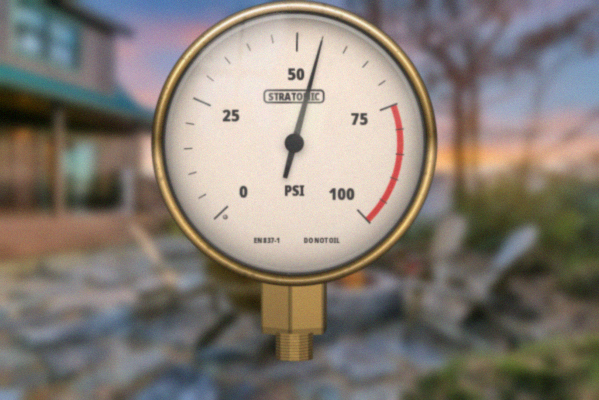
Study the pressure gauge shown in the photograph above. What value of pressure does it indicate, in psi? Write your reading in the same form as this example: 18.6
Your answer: 55
